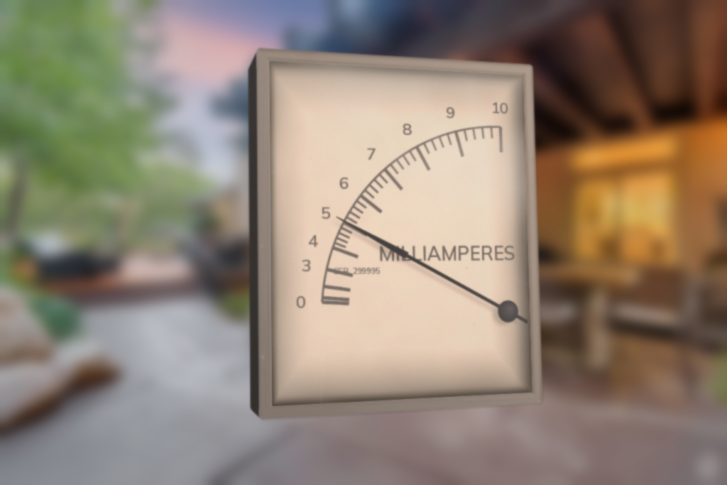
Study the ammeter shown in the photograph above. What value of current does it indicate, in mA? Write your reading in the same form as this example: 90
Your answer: 5
